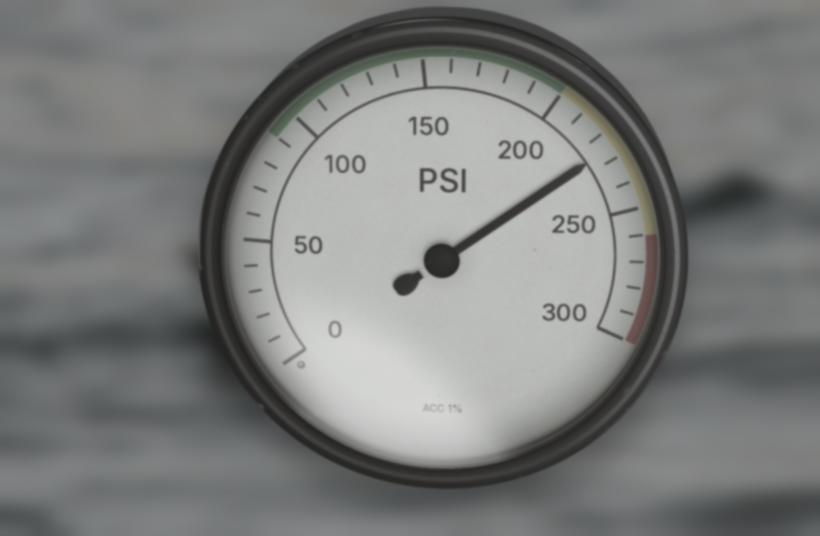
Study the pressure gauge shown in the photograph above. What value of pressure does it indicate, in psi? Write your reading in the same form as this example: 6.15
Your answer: 225
